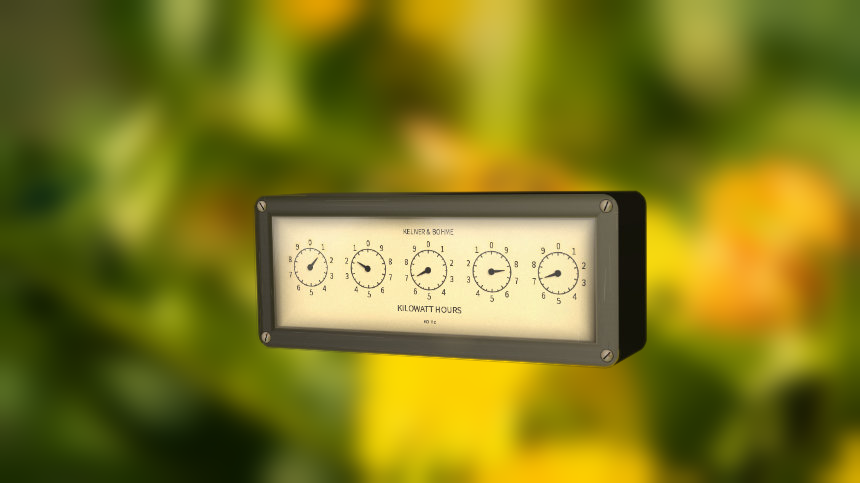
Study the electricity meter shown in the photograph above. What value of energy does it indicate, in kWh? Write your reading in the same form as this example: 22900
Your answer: 11677
